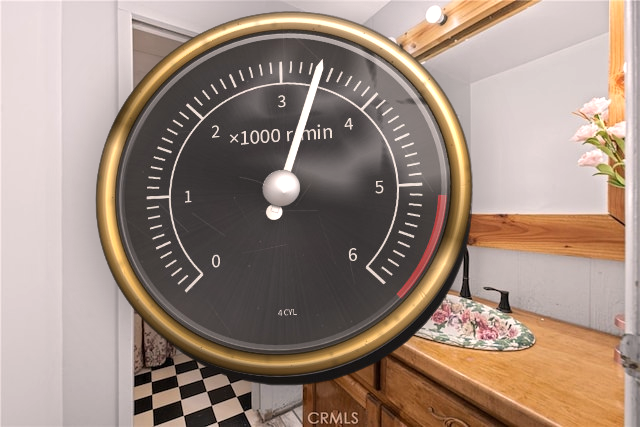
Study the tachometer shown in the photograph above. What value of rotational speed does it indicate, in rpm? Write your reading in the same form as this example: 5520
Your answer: 3400
